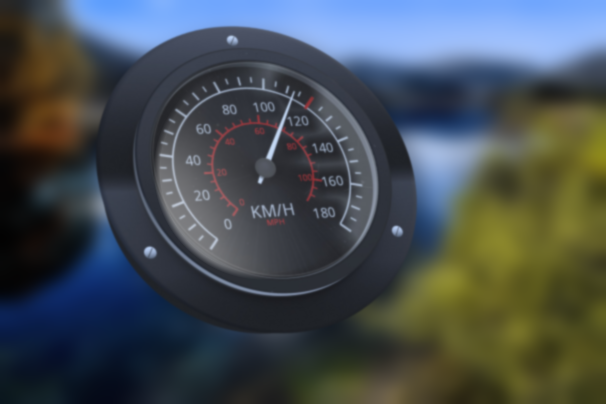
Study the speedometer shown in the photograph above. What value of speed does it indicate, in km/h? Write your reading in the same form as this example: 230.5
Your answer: 112.5
